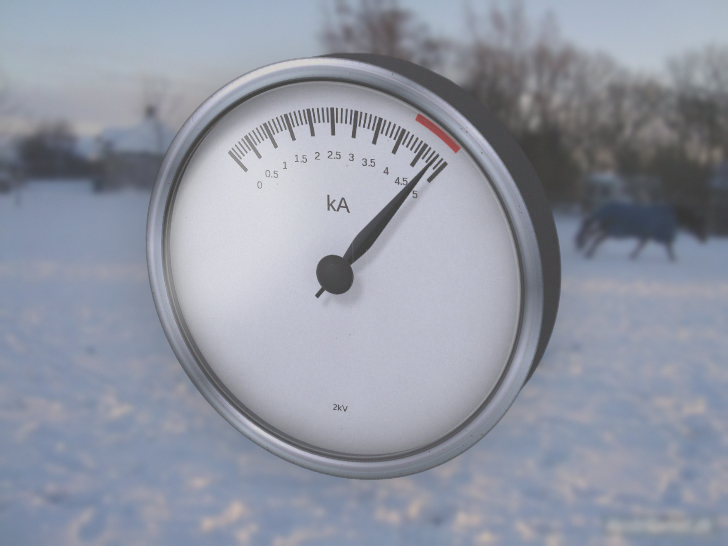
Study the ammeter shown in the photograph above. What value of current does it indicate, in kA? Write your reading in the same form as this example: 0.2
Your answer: 4.8
